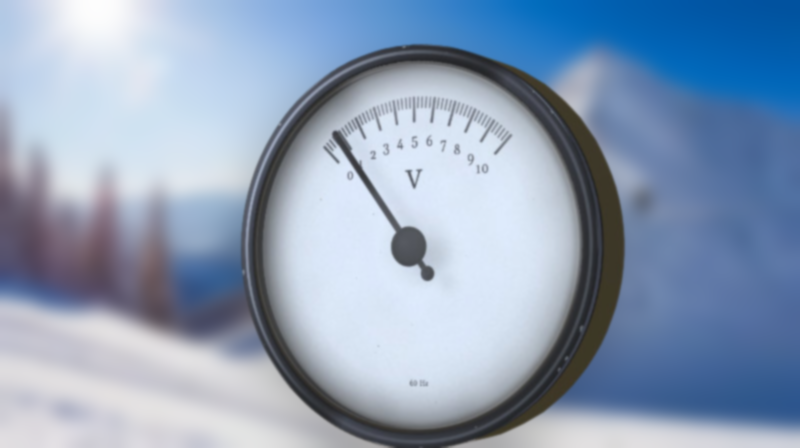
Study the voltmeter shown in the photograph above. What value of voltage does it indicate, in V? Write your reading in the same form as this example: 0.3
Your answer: 1
